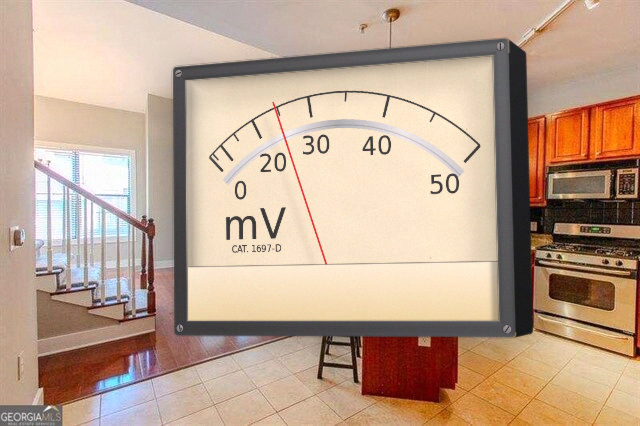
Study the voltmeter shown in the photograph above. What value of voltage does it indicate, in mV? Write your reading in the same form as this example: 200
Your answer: 25
